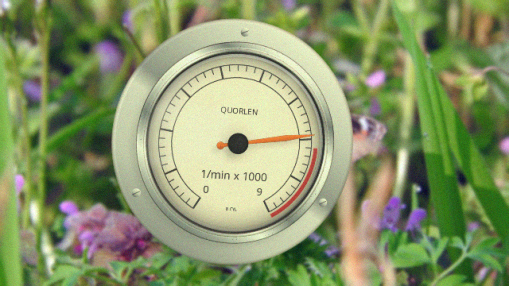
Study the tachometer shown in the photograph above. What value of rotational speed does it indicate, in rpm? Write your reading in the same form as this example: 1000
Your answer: 6900
